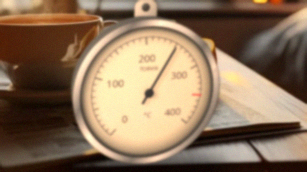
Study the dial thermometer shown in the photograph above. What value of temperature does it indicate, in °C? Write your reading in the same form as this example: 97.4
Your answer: 250
